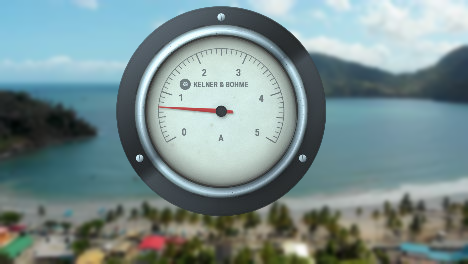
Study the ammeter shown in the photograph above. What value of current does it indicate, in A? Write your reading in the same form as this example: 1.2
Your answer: 0.7
